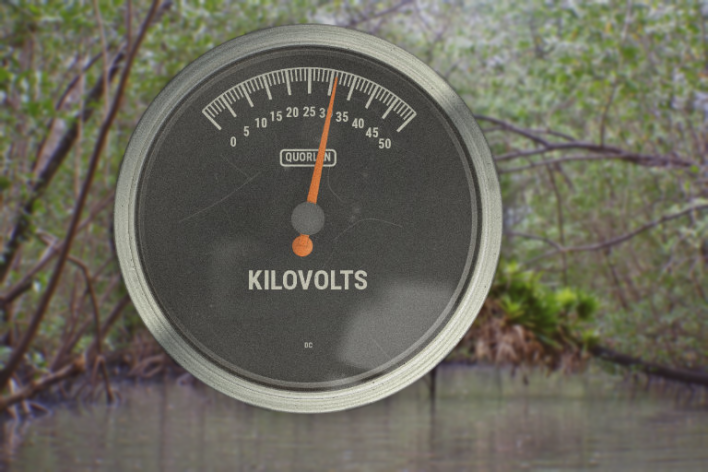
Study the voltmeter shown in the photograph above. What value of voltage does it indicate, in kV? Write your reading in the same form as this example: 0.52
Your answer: 31
